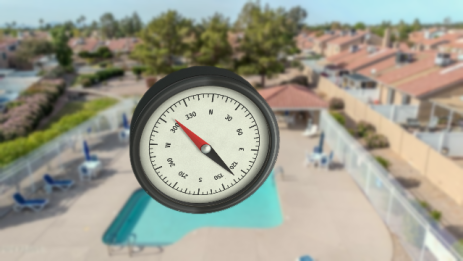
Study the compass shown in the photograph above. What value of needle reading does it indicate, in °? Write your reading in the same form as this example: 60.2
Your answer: 310
